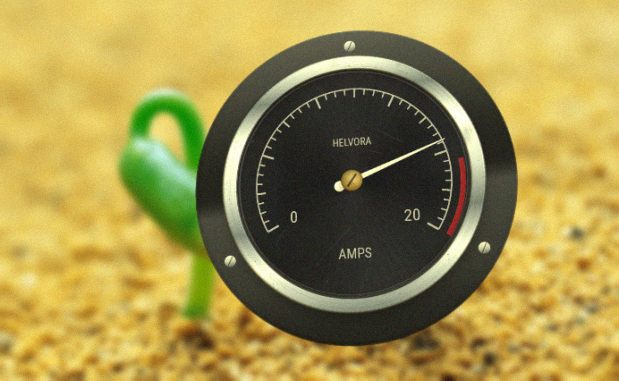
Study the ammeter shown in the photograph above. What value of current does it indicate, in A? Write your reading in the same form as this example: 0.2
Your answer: 15.5
